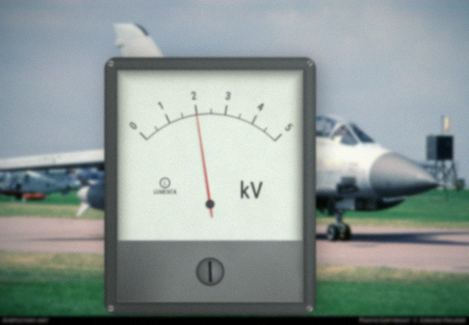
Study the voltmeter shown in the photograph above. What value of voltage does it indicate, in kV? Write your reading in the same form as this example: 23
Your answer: 2
